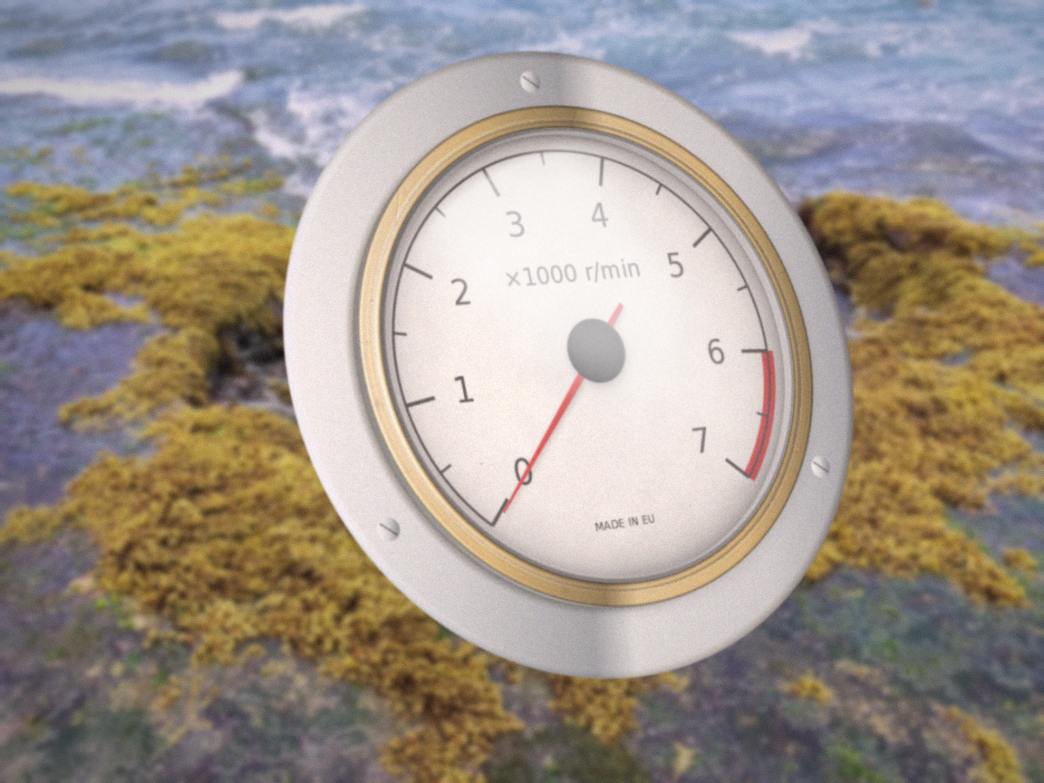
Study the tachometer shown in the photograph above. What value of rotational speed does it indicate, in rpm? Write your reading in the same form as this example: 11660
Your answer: 0
